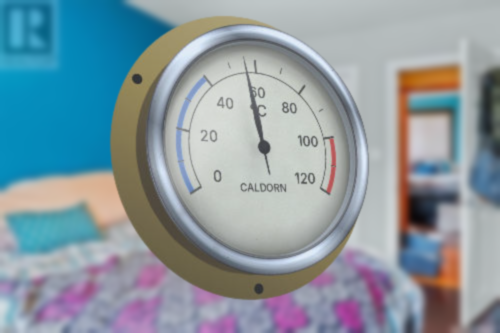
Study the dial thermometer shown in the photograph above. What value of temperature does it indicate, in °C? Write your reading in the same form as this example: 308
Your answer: 55
